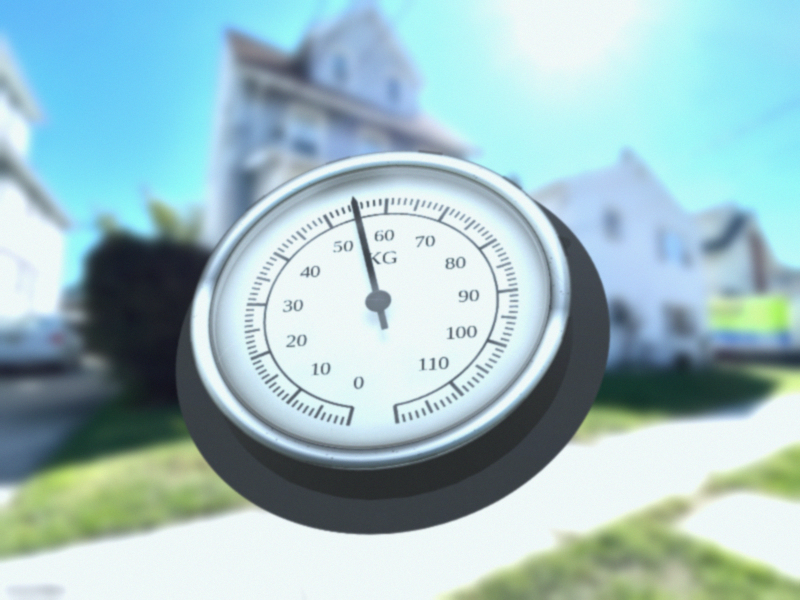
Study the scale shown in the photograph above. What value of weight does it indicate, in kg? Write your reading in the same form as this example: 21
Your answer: 55
